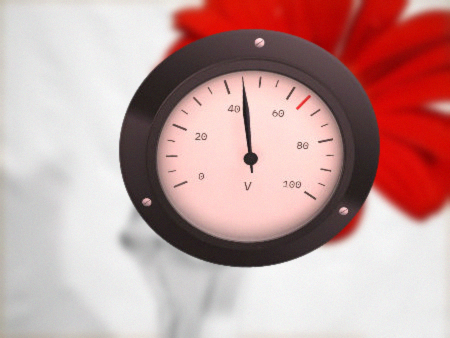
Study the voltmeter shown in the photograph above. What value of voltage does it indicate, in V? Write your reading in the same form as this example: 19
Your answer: 45
